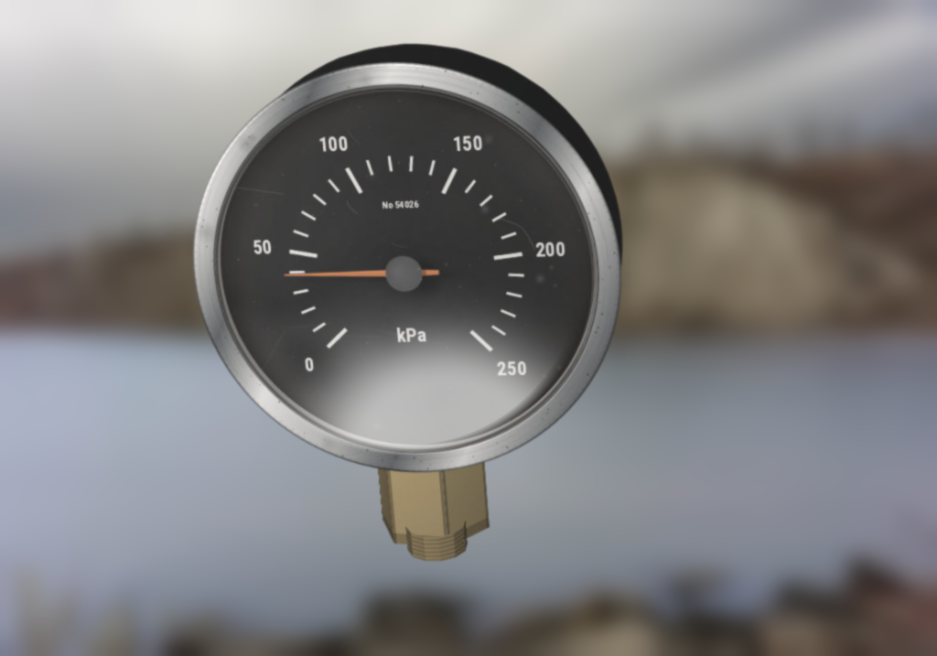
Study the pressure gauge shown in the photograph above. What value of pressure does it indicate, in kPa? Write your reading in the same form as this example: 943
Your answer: 40
